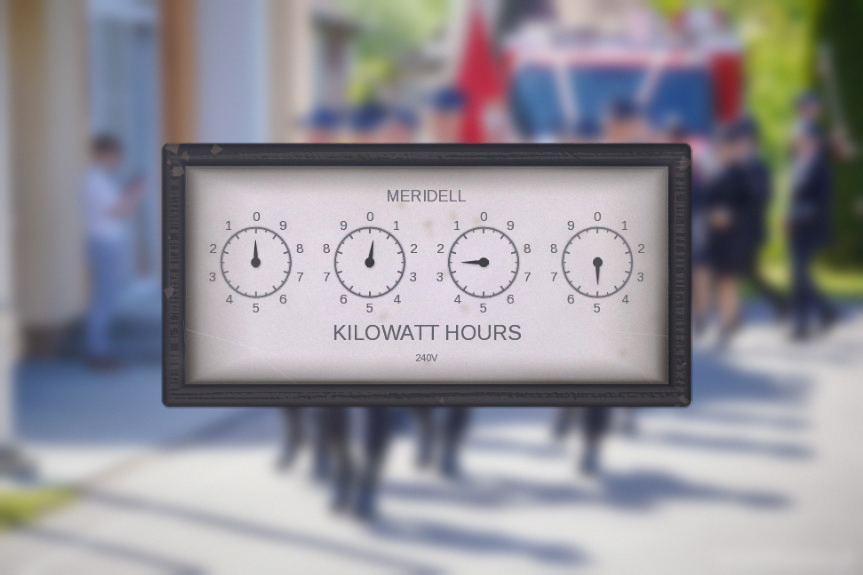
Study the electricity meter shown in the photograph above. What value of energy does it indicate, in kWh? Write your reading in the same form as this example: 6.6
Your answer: 25
